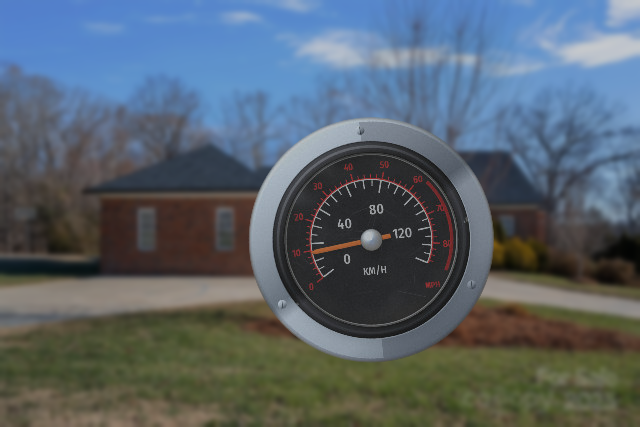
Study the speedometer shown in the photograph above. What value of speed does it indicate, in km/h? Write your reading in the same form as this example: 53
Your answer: 15
